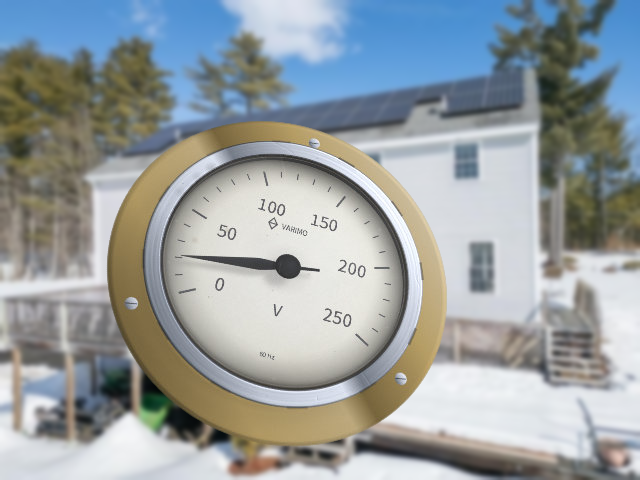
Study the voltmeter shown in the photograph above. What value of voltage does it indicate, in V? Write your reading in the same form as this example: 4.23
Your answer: 20
